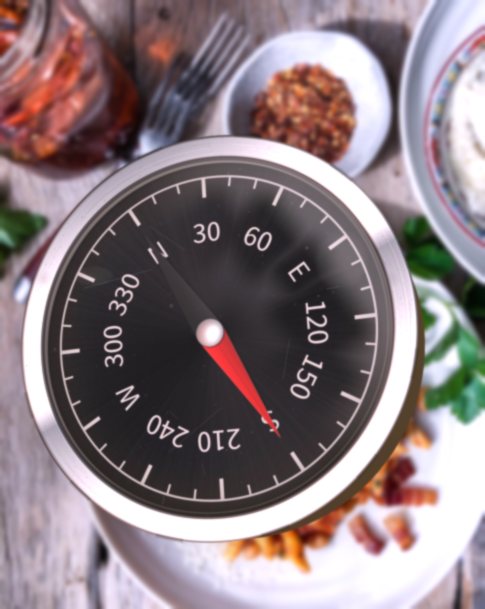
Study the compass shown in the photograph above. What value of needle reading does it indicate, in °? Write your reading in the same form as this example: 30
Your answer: 180
